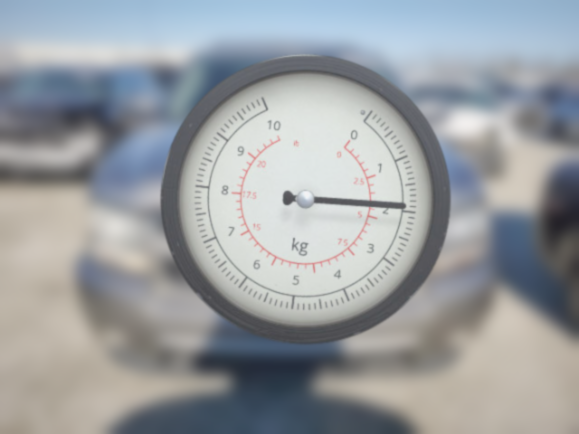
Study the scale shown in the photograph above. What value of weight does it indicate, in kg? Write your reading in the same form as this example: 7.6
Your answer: 1.9
